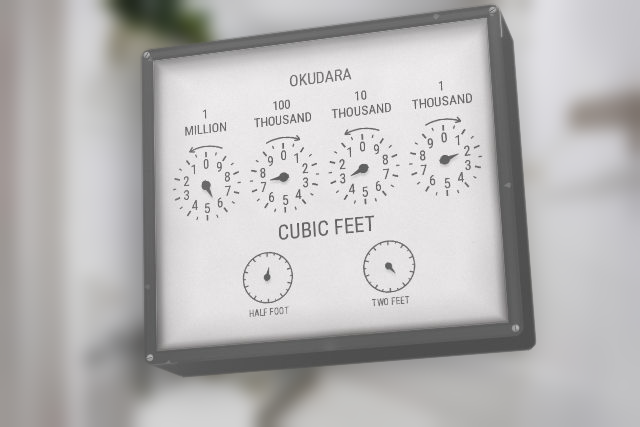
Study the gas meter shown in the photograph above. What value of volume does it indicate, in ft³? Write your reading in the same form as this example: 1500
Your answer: 573200
